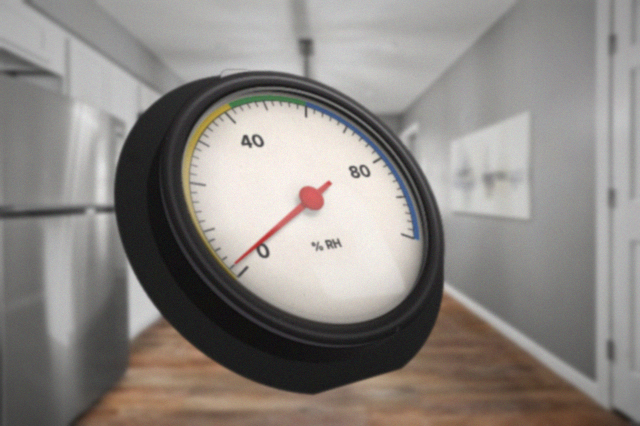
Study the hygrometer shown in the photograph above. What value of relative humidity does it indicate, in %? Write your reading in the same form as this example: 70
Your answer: 2
